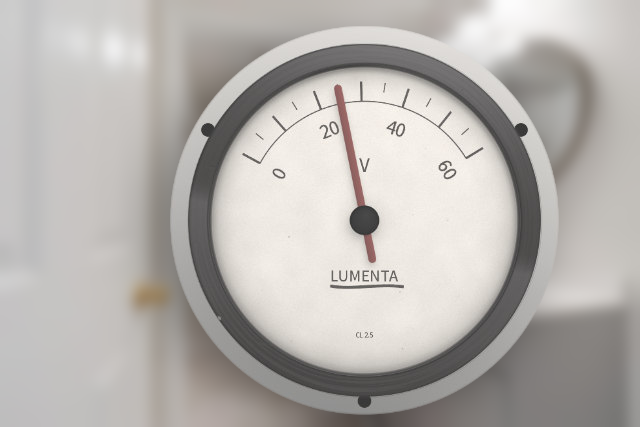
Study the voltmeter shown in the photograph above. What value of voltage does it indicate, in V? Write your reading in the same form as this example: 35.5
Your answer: 25
